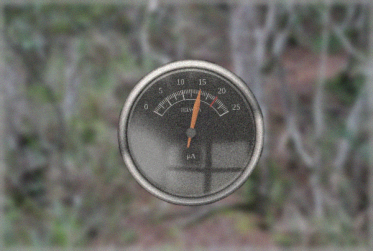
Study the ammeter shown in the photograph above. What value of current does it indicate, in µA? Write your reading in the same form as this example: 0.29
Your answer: 15
